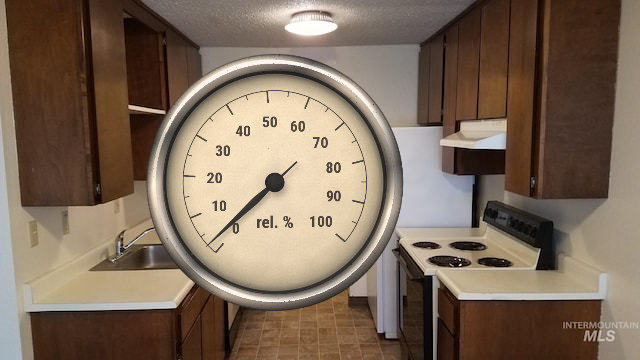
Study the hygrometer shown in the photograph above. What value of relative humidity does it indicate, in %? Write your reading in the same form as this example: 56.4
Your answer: 2.5
